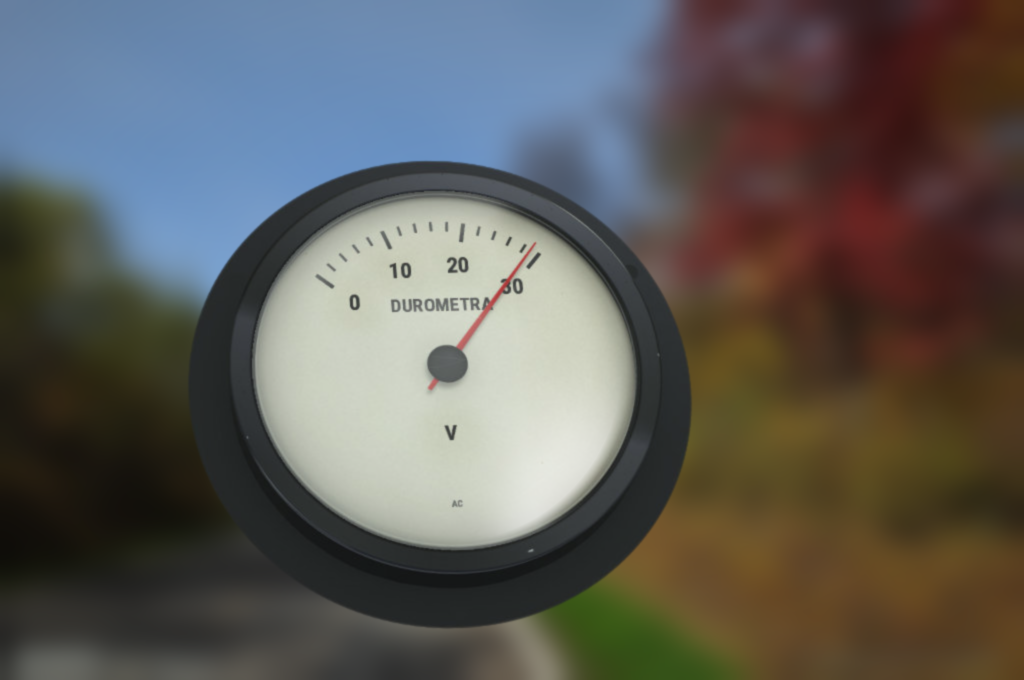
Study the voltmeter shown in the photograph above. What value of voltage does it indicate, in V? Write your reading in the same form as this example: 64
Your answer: 29
